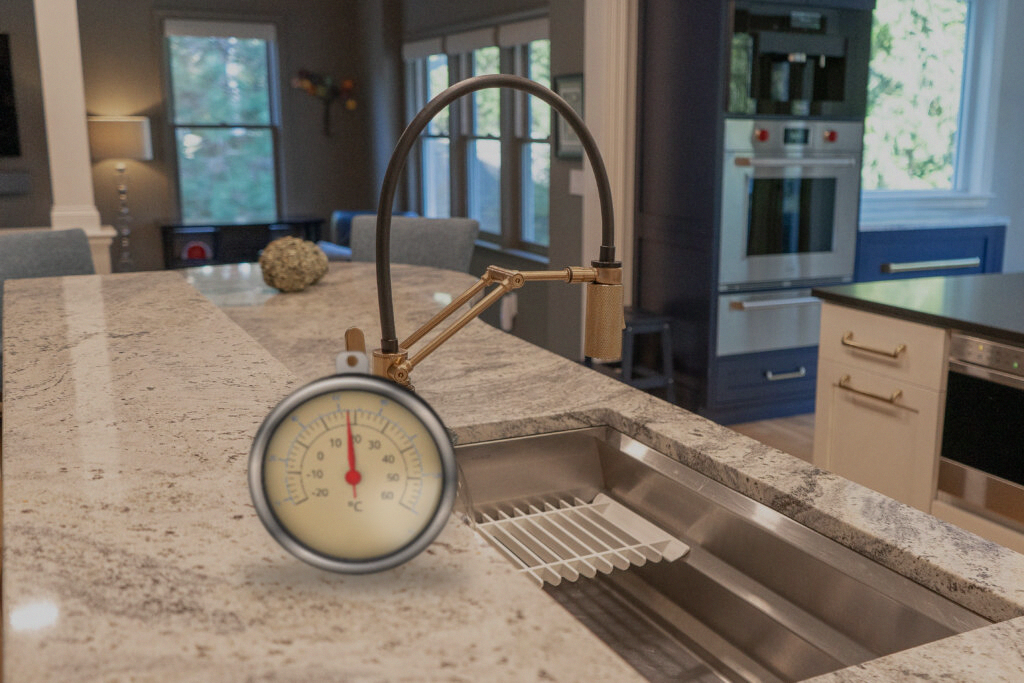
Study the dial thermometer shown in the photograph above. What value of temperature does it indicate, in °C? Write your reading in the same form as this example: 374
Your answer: 18
